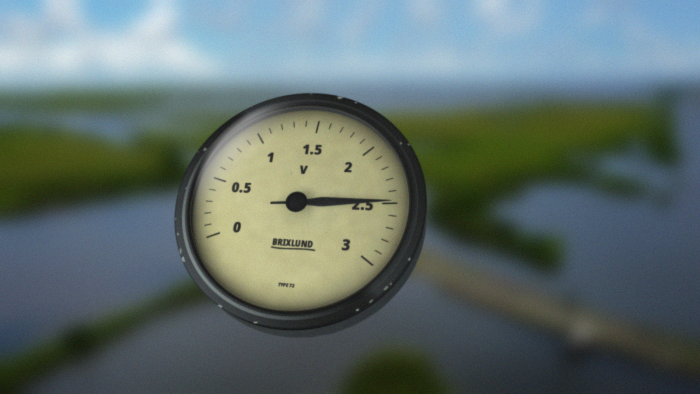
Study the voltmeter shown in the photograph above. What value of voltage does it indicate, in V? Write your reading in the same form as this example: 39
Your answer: 2.5
